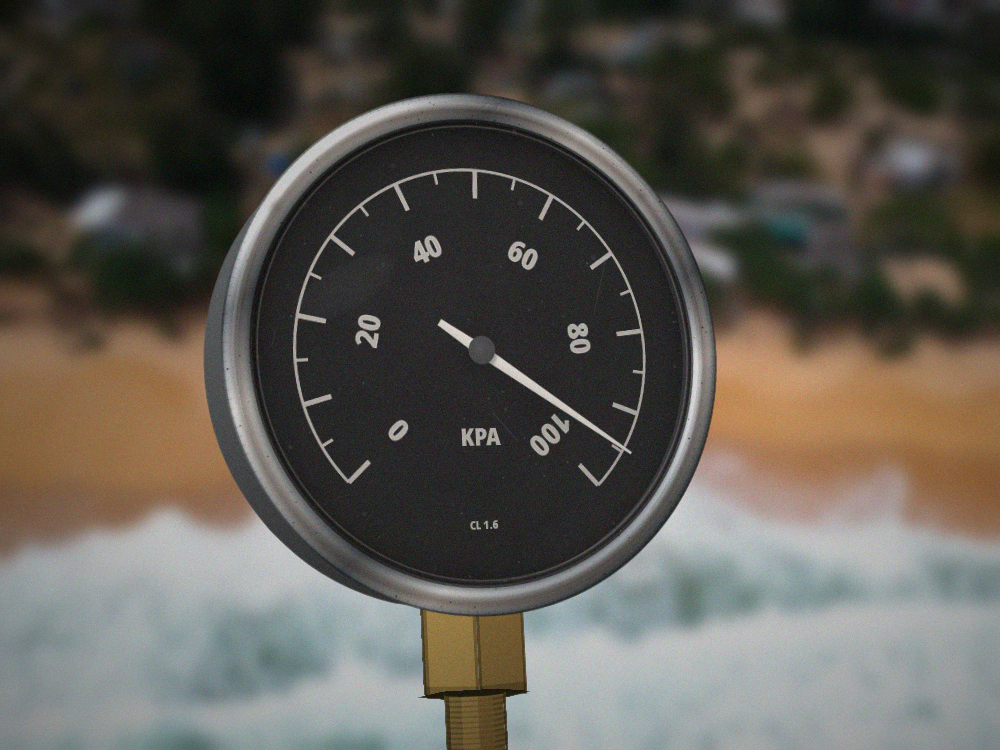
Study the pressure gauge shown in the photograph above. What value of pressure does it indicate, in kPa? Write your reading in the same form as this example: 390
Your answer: 95
